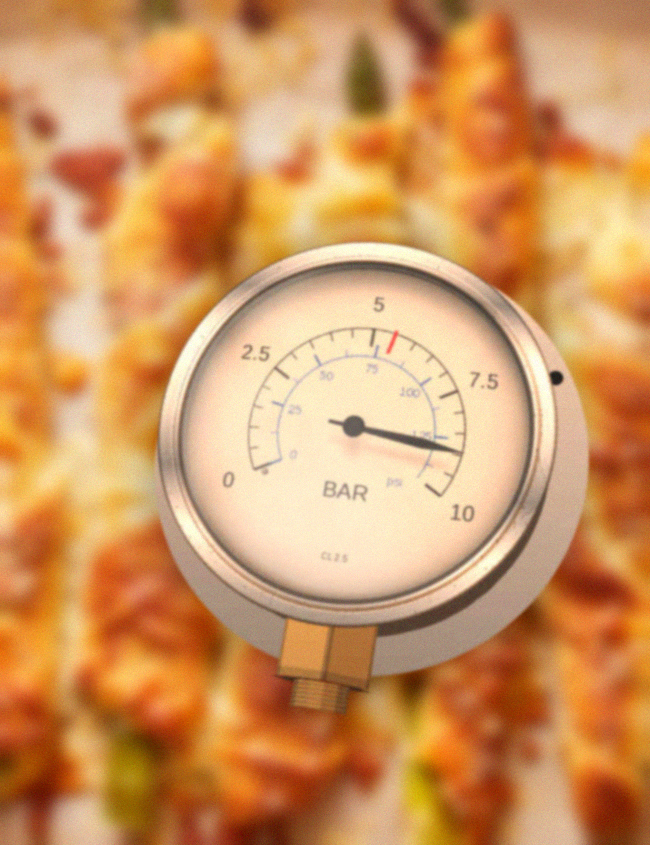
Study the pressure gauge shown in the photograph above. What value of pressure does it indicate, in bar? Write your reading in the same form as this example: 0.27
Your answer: 9
